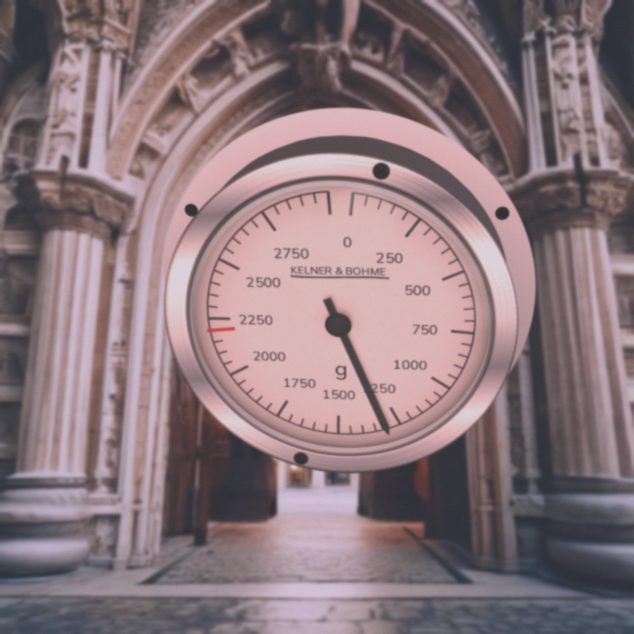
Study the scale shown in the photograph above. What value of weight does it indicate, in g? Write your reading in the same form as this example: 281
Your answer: 1300
